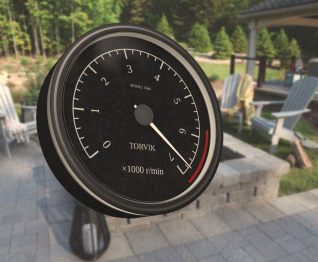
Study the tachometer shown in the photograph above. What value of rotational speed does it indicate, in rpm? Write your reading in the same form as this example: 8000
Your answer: 6800
